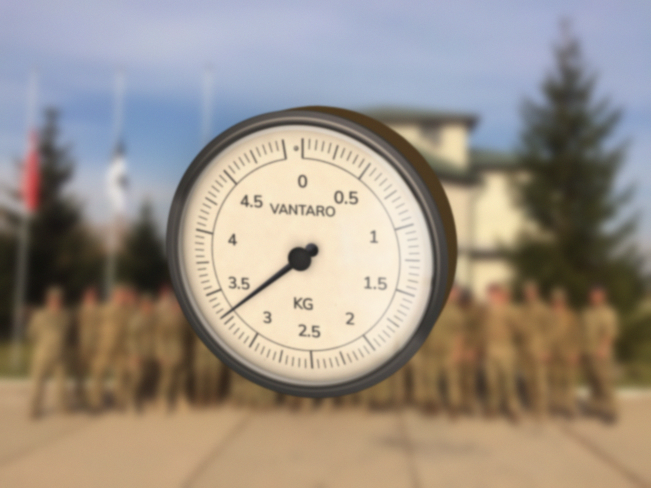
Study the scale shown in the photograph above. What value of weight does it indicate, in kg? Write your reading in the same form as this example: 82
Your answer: 3.3
